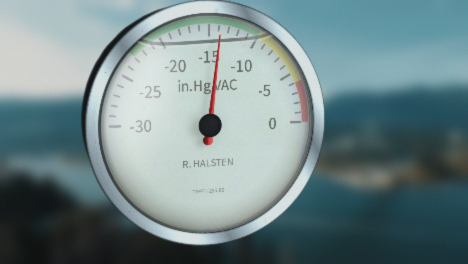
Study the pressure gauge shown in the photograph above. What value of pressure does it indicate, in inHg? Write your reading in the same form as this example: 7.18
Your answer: -14
